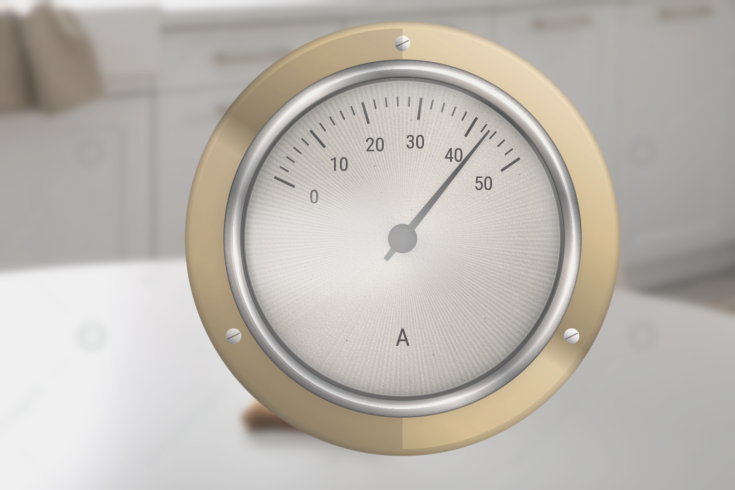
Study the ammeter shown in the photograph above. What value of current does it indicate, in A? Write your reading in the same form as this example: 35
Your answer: 43
